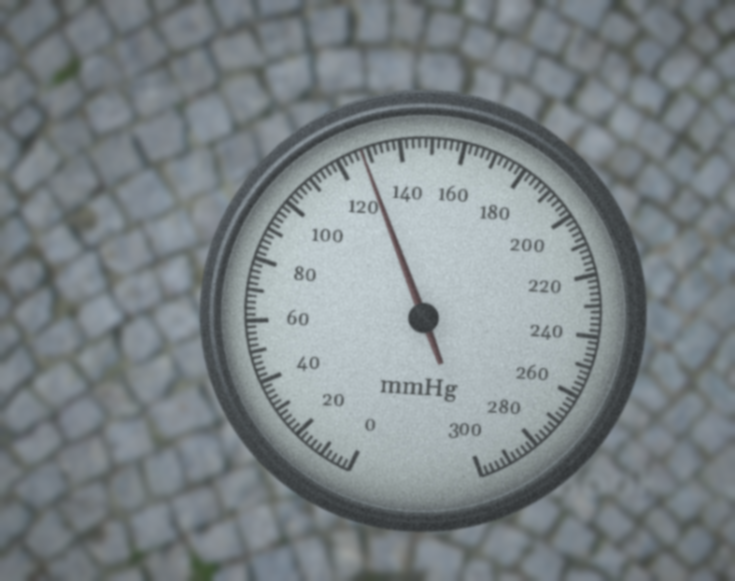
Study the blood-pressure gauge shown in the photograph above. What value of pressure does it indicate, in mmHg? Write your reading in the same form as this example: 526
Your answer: 128
